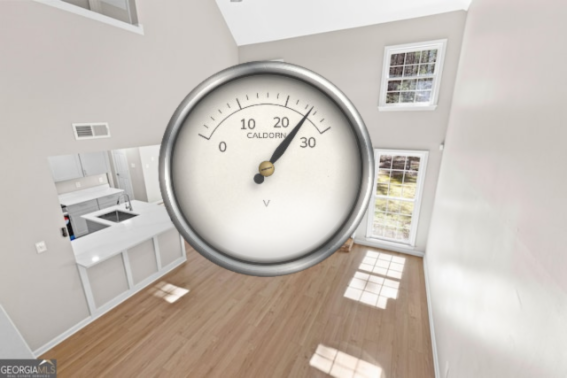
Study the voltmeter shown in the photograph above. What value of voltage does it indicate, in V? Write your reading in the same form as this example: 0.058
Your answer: 25
